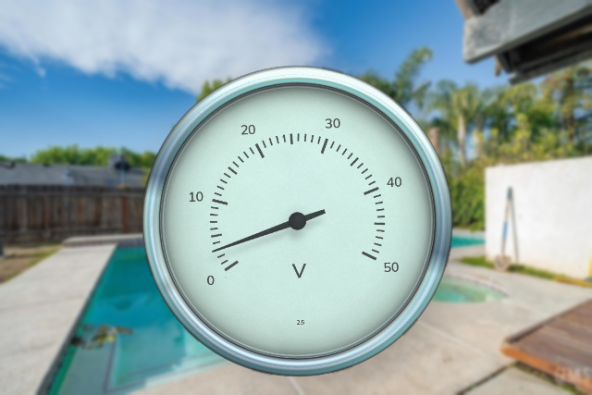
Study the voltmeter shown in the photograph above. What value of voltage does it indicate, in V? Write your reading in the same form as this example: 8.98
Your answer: 3
